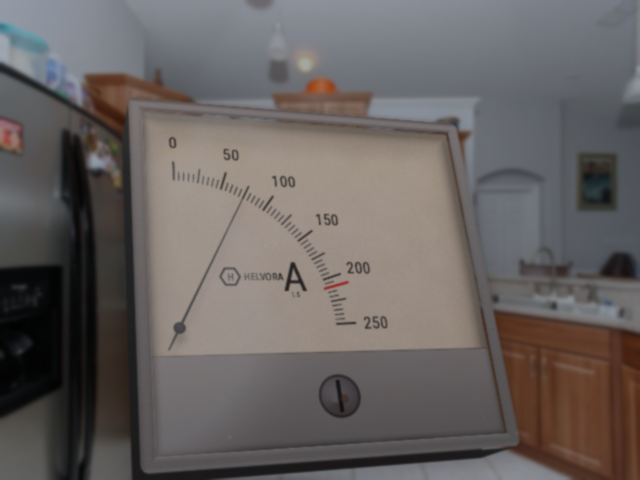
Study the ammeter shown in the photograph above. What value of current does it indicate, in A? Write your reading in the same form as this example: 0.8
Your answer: 75
